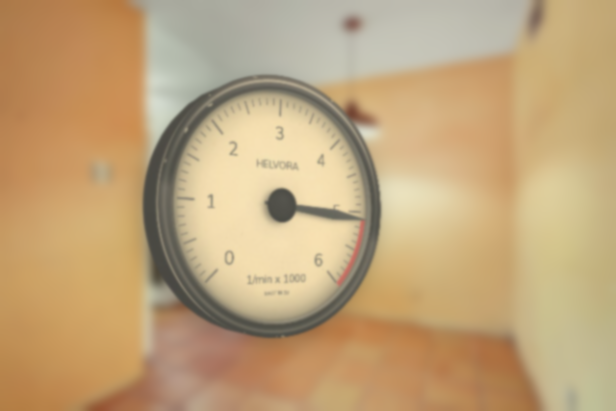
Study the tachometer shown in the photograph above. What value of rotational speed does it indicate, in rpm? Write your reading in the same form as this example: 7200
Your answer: 5100
